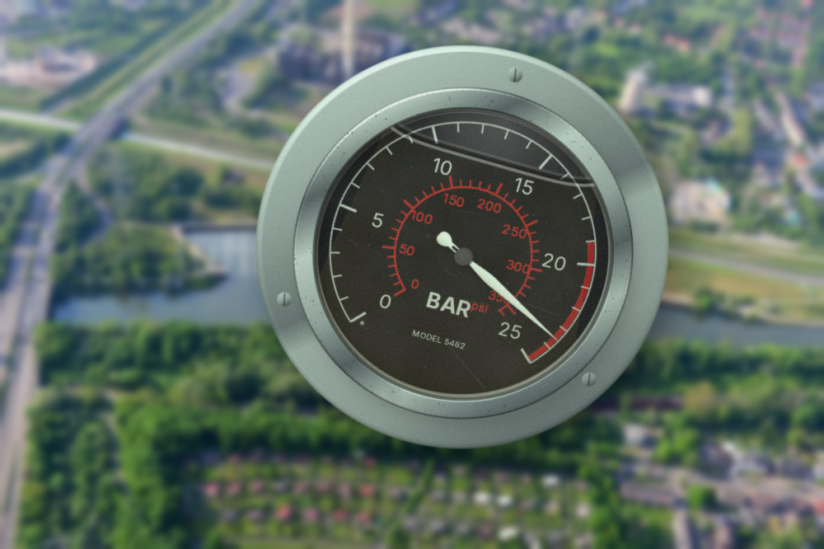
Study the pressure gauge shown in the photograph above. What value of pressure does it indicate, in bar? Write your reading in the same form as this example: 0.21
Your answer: 23.5
